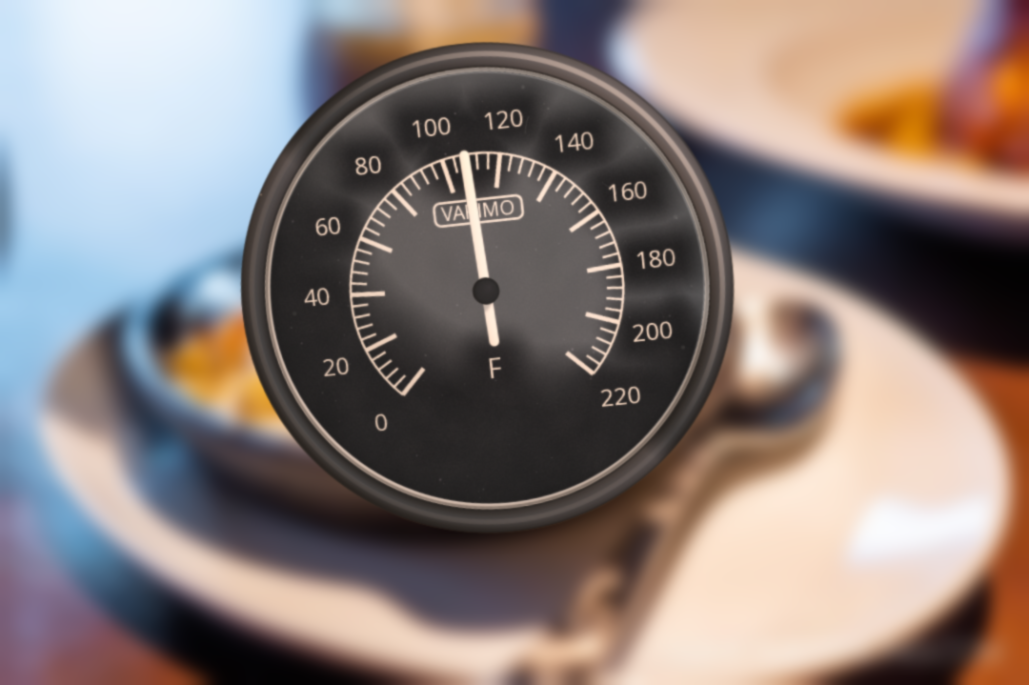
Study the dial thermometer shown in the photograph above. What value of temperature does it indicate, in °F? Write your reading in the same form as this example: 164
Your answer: 108
